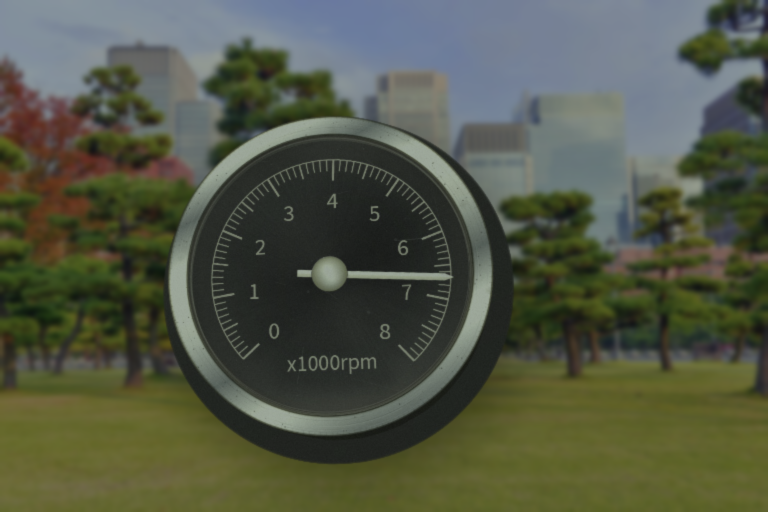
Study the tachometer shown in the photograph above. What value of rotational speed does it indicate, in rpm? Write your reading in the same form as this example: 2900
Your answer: 6700
